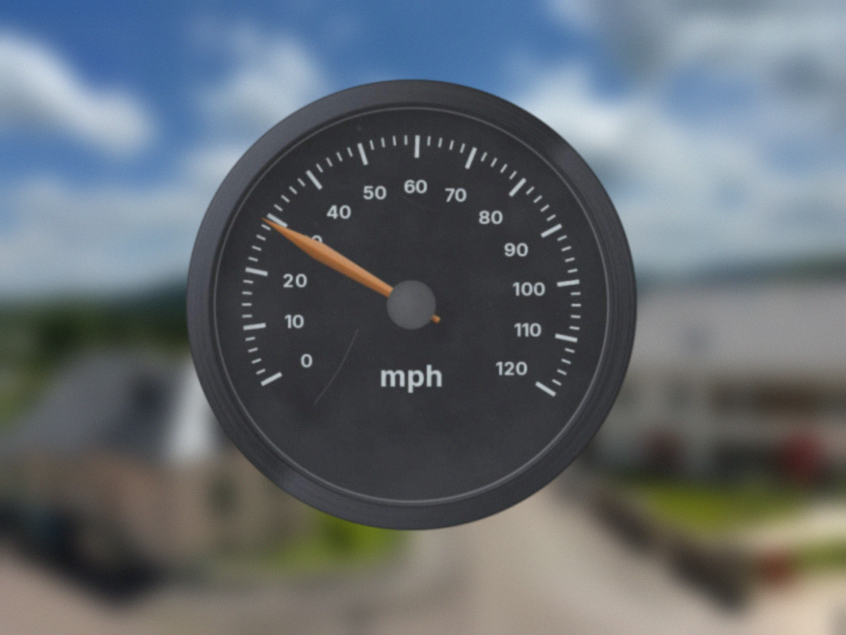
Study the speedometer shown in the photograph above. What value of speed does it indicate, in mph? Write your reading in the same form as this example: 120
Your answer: 29
